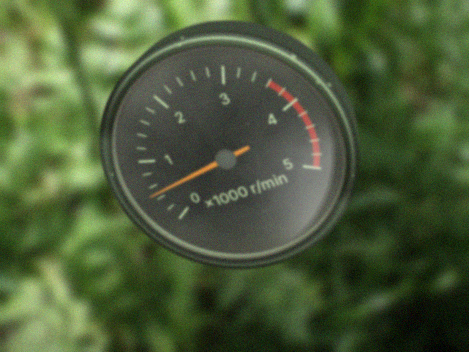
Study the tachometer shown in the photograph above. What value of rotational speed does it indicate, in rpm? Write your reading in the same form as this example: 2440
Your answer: 500
